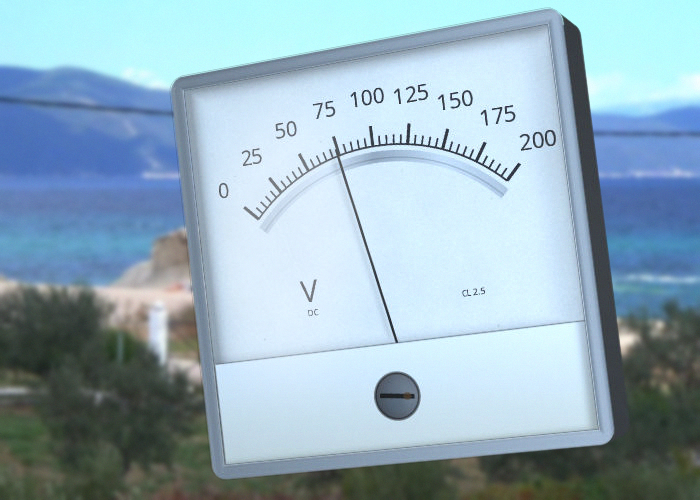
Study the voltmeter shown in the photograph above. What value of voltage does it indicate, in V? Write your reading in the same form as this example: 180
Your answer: 75
